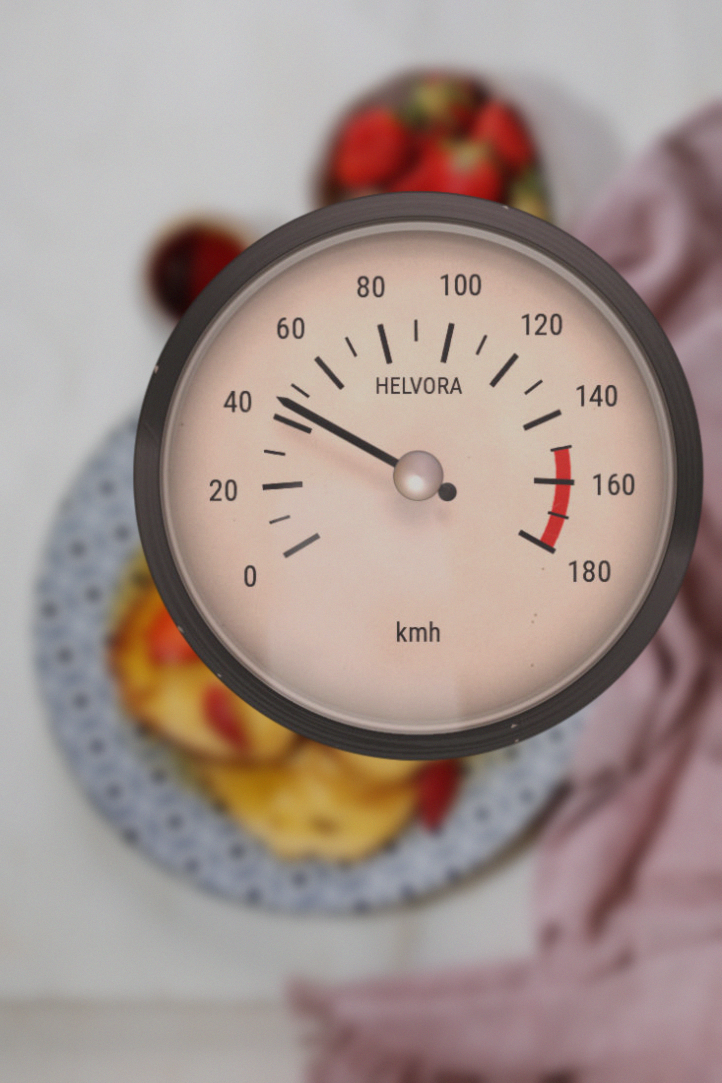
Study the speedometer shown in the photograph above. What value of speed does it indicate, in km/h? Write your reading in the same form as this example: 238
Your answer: 45
